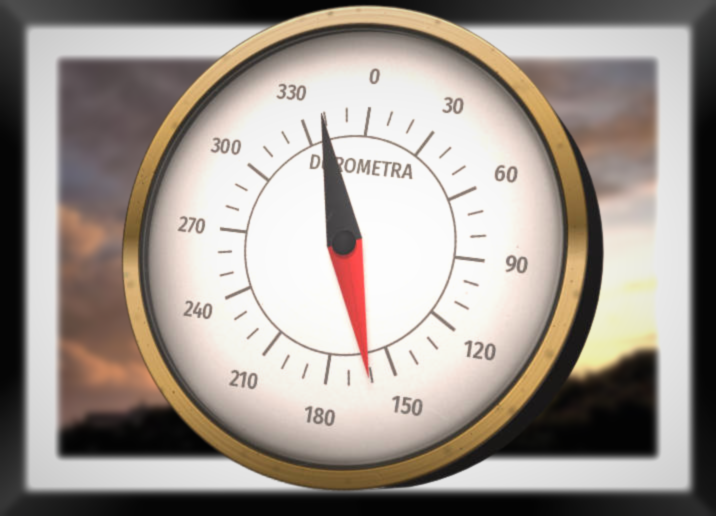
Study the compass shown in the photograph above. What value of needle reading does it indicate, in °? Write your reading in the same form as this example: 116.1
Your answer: 160
